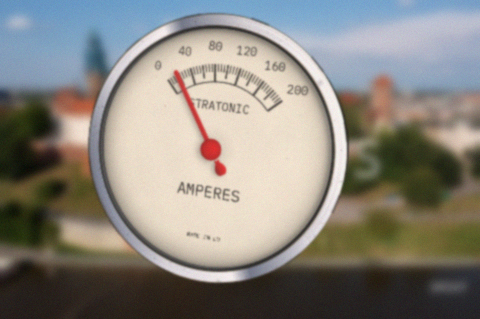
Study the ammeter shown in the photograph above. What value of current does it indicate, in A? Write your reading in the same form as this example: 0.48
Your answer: 20
